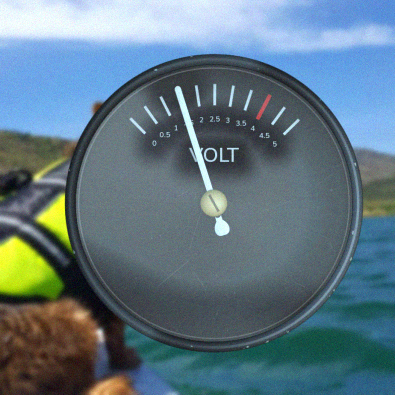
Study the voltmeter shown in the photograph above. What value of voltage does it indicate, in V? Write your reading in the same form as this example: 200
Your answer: 1.5
